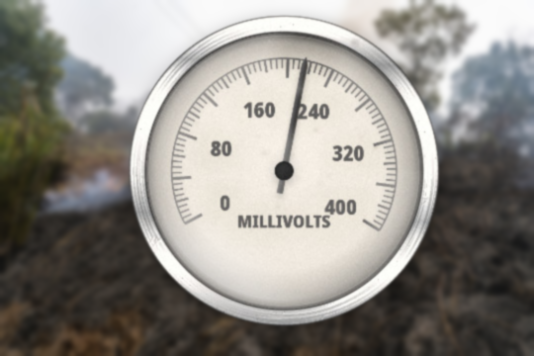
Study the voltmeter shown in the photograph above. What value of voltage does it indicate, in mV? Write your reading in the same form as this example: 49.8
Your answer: 215
